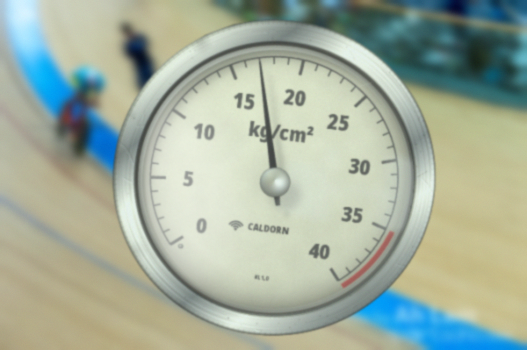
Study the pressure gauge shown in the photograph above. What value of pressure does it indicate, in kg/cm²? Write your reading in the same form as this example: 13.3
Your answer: 17
